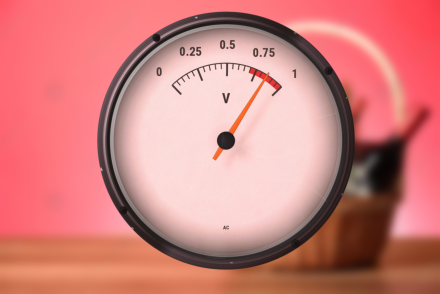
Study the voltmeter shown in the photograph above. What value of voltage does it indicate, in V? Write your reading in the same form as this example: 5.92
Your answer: 0.85
